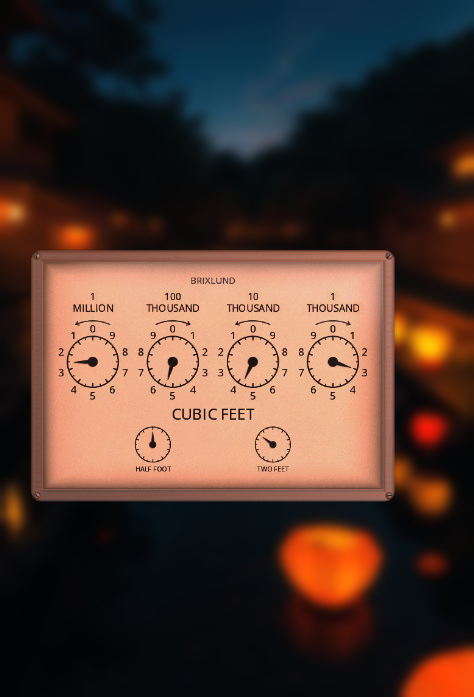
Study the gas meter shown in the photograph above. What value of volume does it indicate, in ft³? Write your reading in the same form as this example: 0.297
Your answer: 254300
